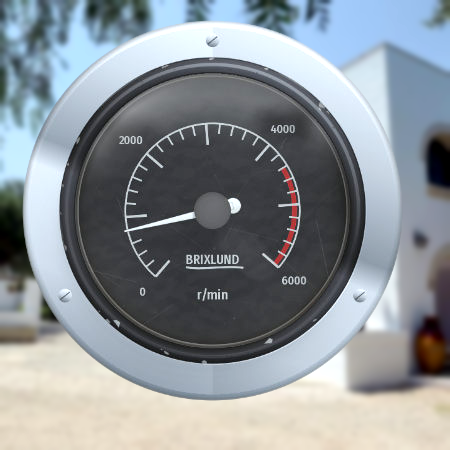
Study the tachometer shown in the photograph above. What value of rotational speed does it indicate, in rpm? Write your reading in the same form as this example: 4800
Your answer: 800
